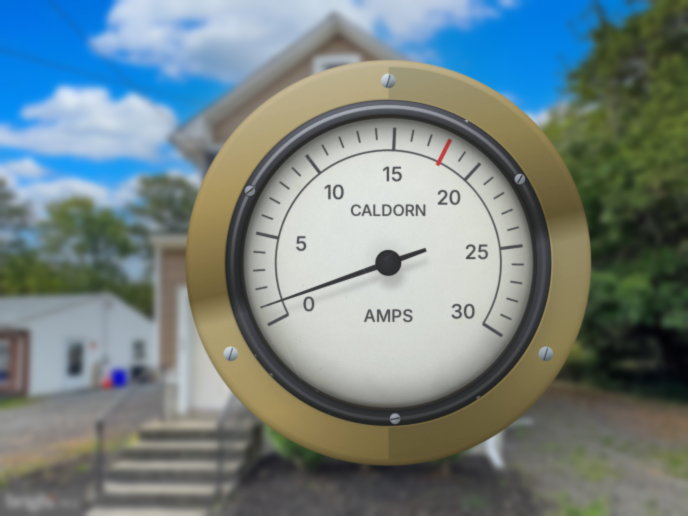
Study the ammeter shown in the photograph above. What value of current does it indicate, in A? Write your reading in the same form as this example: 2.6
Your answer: 1
